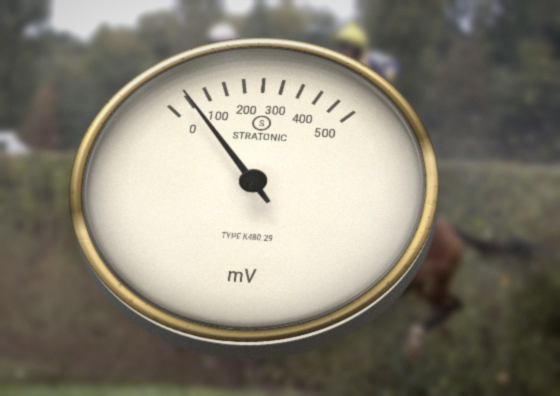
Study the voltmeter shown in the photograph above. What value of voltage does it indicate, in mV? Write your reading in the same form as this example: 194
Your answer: 50
